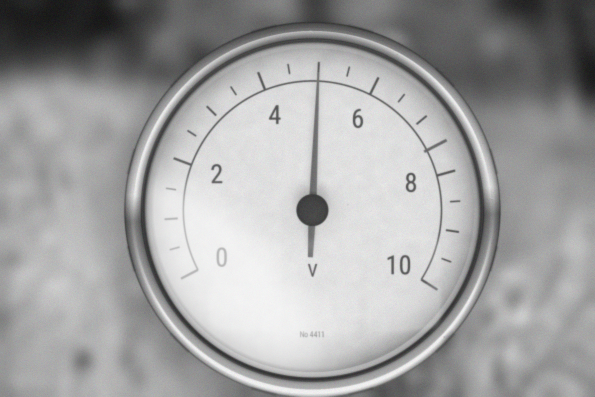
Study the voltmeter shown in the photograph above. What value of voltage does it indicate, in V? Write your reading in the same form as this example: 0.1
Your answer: 5
